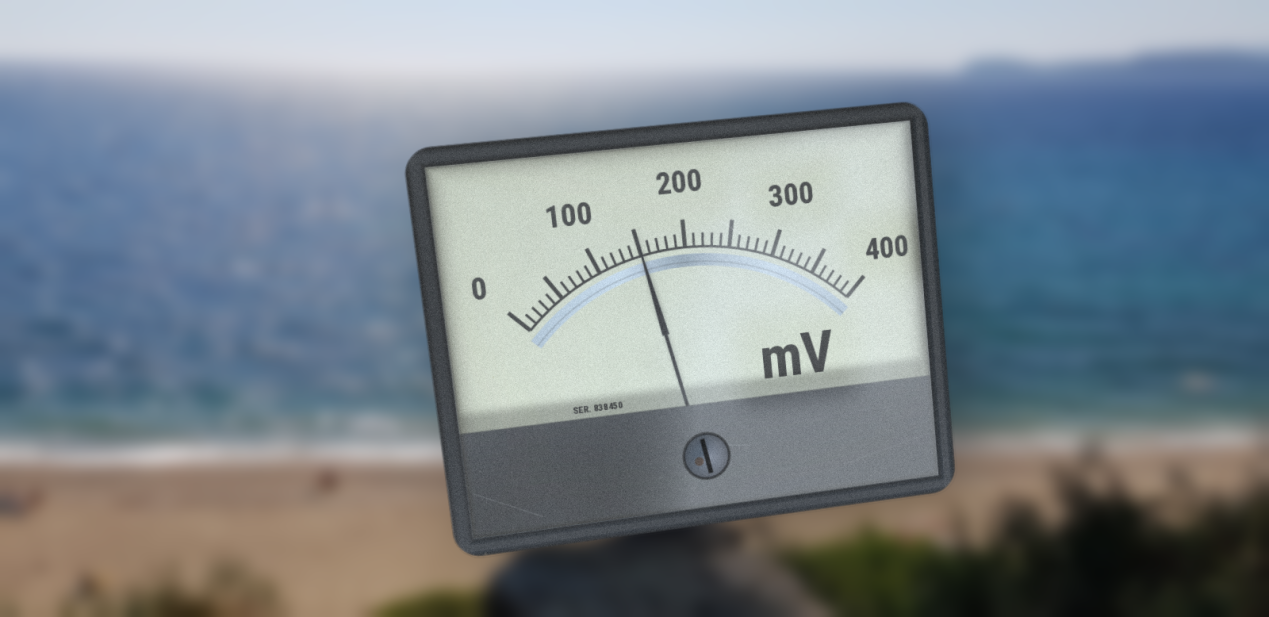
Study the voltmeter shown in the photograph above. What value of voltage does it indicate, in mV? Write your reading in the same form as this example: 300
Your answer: 150
